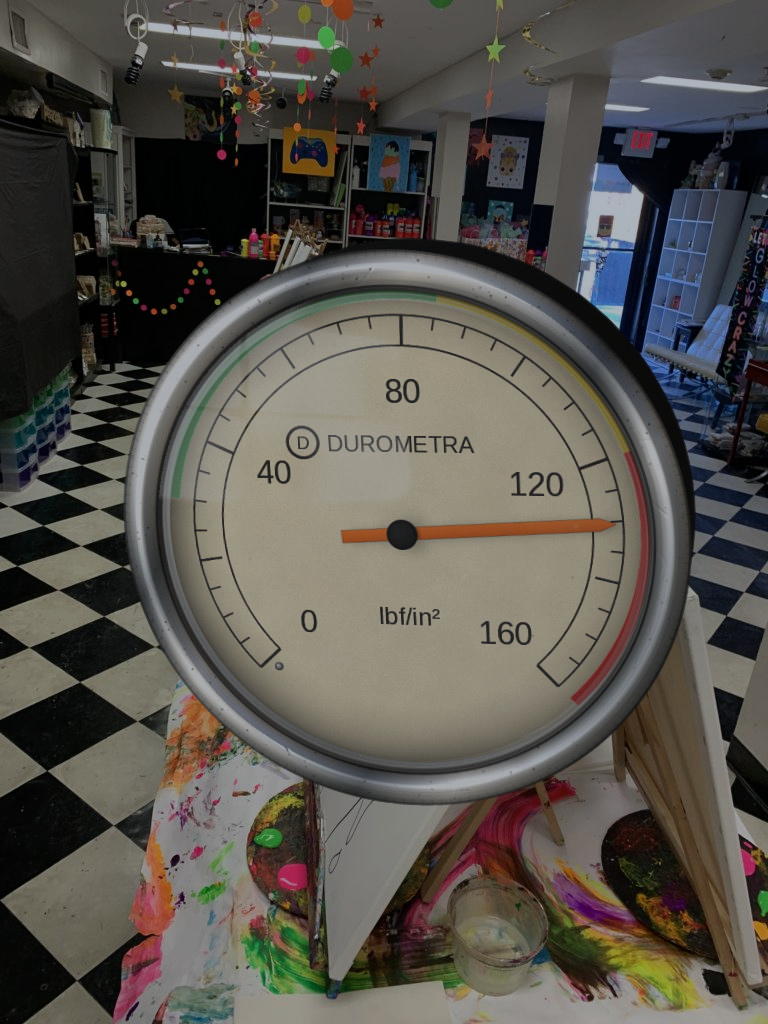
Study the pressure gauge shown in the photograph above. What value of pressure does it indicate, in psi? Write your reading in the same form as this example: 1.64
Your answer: 130
